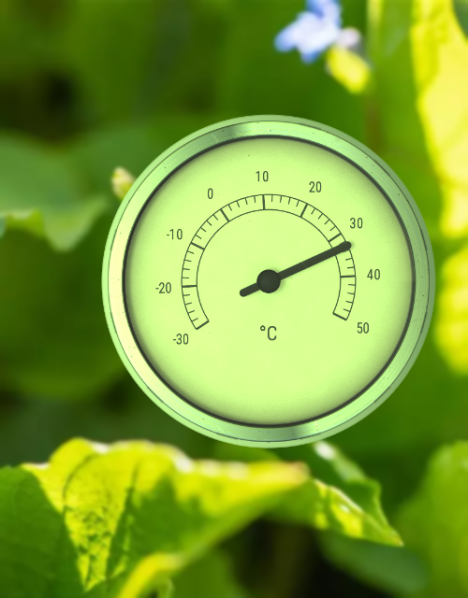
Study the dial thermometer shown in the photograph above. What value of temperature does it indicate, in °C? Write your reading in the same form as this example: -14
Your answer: 33
